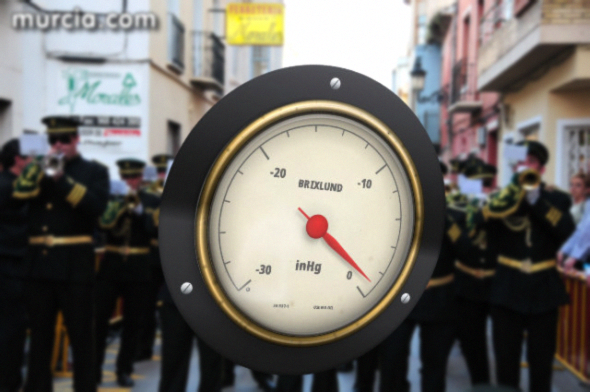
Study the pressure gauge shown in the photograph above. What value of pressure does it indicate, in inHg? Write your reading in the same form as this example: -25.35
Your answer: -1
